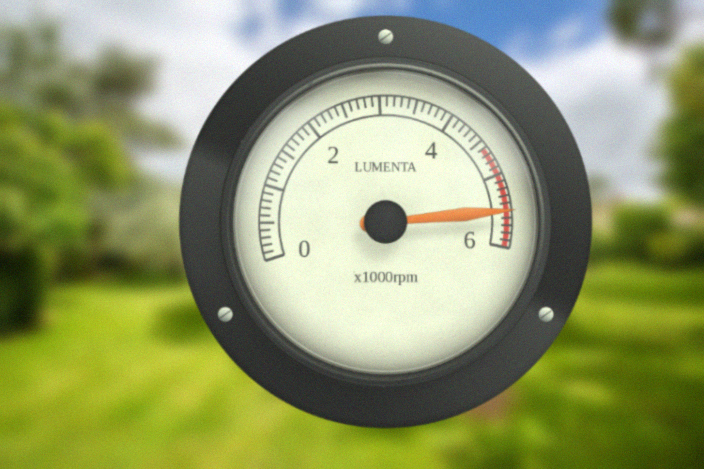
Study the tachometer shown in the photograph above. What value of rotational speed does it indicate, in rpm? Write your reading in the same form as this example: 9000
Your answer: 5500
